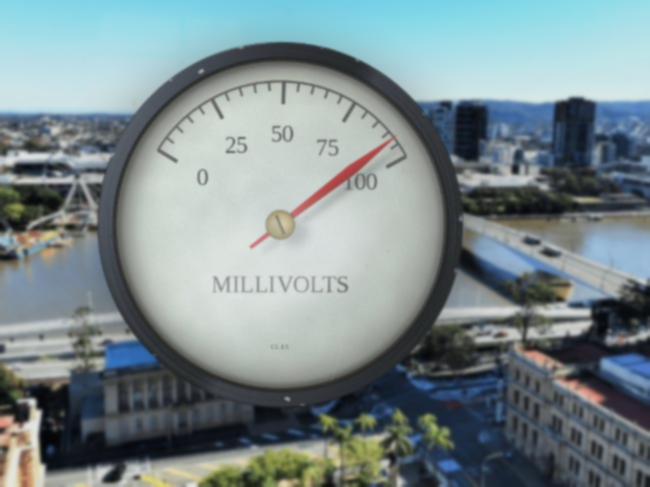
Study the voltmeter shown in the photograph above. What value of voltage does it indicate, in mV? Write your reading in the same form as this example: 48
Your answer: 92.5
